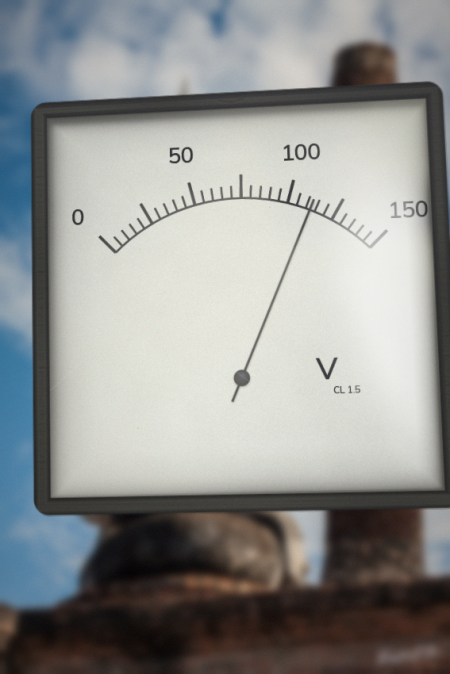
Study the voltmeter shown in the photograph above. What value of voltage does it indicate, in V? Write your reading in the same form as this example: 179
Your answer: 112.5
